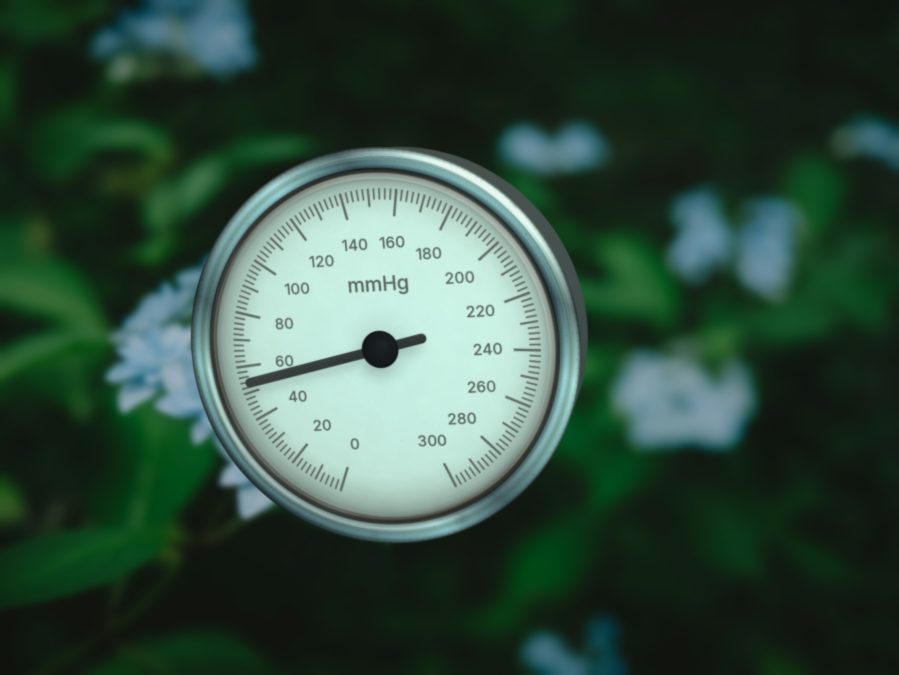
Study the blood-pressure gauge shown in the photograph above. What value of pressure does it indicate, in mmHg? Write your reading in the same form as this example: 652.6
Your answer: 54
